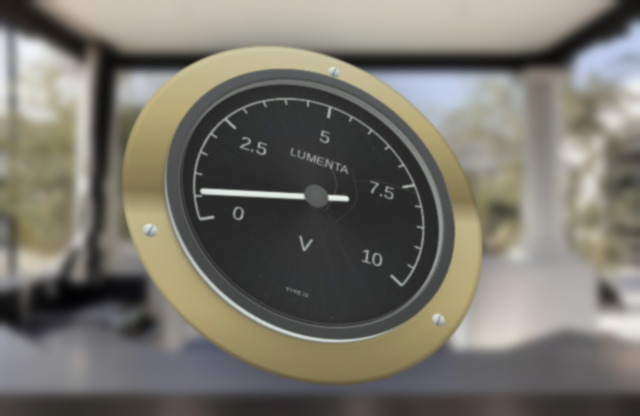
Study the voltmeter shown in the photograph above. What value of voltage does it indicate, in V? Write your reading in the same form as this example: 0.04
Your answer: 0.5
